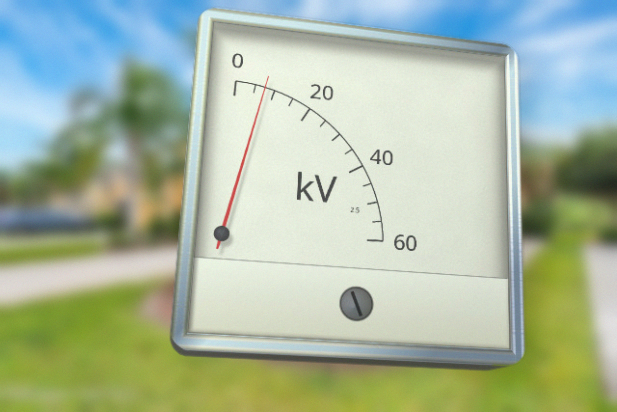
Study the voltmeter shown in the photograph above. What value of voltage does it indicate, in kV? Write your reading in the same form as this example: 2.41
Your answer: 7.5
